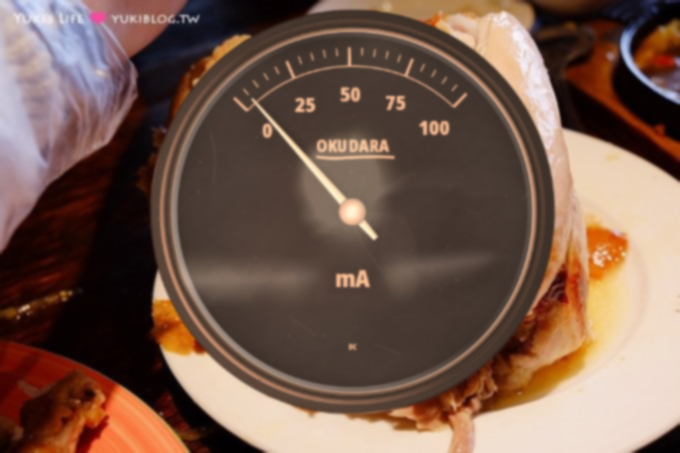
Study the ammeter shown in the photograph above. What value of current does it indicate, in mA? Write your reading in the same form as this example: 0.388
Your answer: 5
